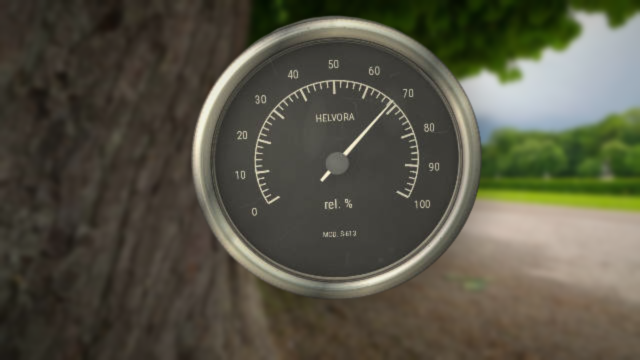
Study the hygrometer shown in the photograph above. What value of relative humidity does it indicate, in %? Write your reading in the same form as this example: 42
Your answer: 68
